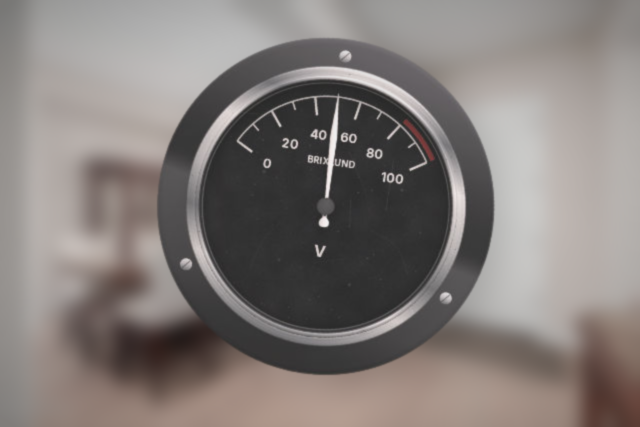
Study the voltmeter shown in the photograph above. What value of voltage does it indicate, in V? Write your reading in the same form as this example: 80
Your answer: 50
